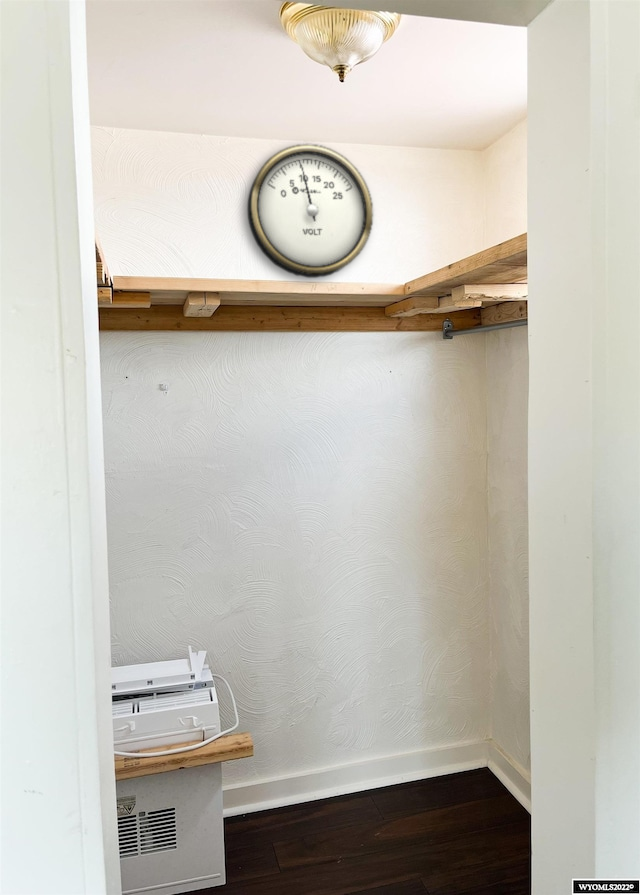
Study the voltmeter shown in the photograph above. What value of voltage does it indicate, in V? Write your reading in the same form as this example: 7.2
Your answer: 10
